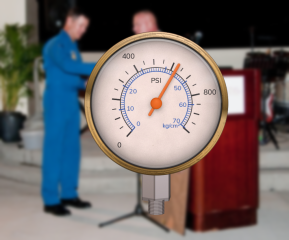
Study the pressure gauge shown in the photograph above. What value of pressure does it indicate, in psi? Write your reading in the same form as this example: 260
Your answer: 625
